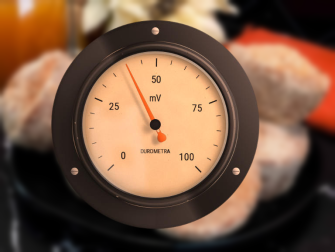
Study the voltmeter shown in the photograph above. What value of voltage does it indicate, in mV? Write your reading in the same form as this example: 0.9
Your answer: 40
